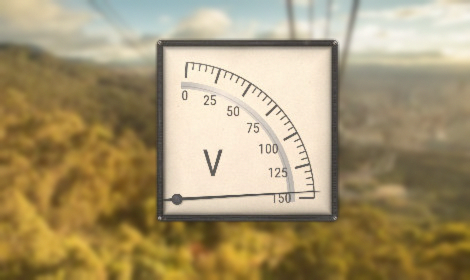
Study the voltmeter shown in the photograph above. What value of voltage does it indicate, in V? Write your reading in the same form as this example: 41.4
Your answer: 145
